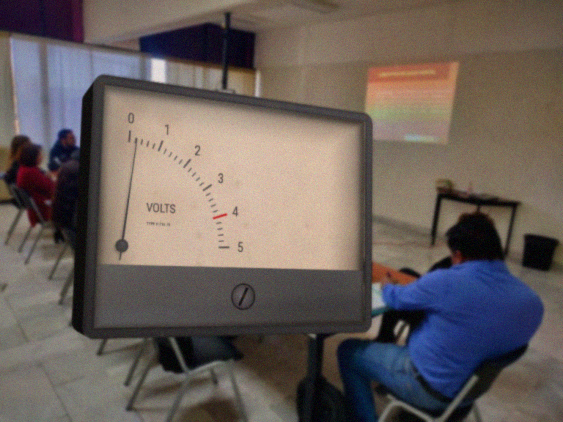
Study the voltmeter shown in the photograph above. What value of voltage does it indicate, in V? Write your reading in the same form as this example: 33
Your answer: 0.2
